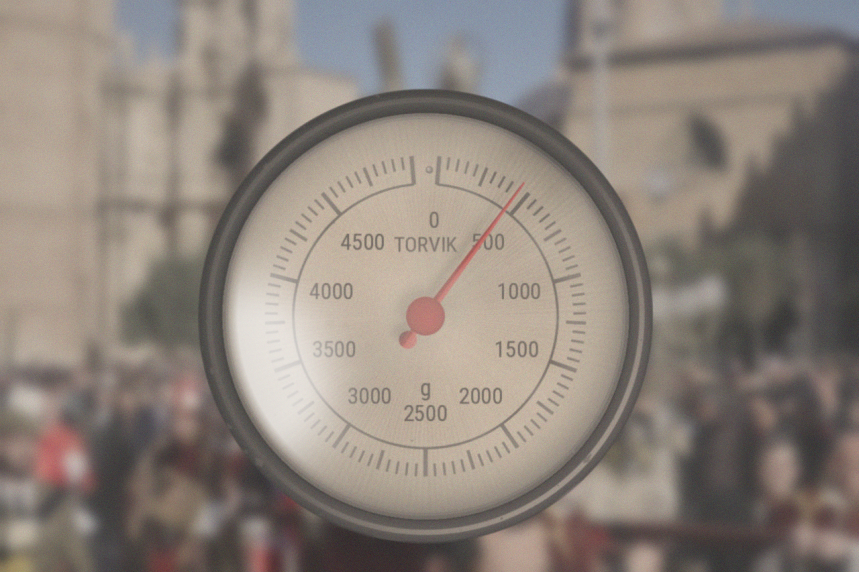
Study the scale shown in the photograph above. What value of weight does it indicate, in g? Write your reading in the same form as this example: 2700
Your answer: 450
